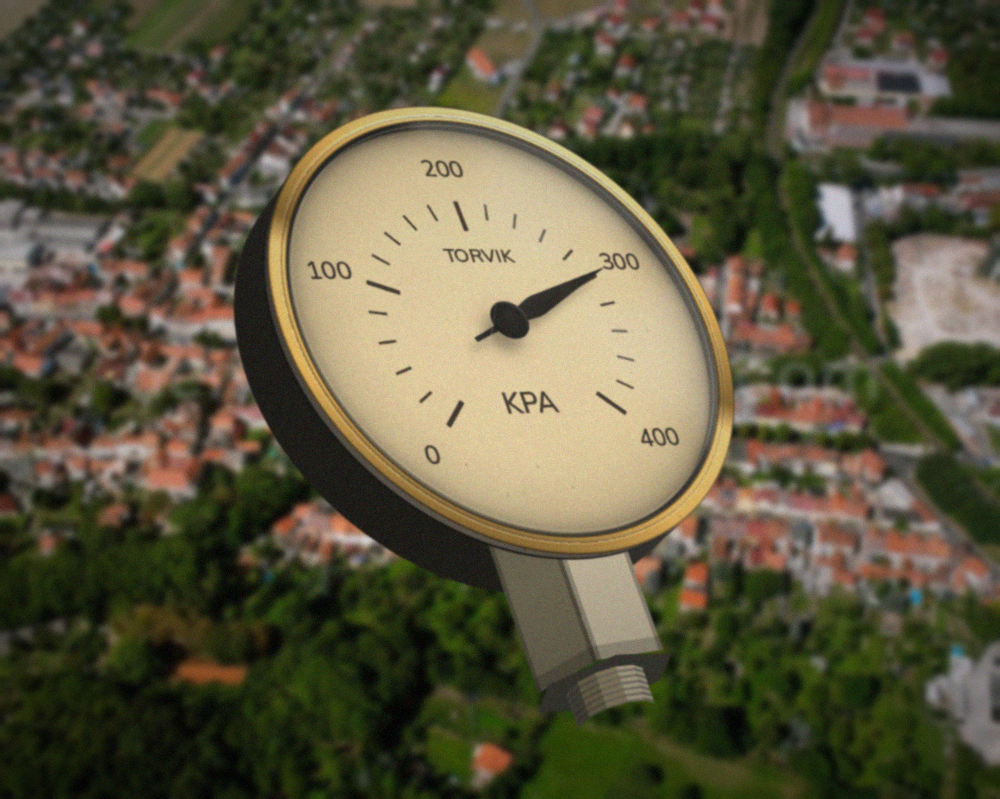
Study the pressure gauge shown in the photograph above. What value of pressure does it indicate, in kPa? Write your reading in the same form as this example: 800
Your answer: 300
